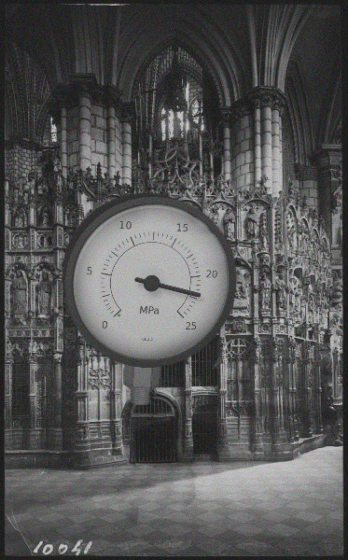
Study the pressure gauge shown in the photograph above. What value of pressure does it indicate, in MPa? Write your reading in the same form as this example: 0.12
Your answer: 22
